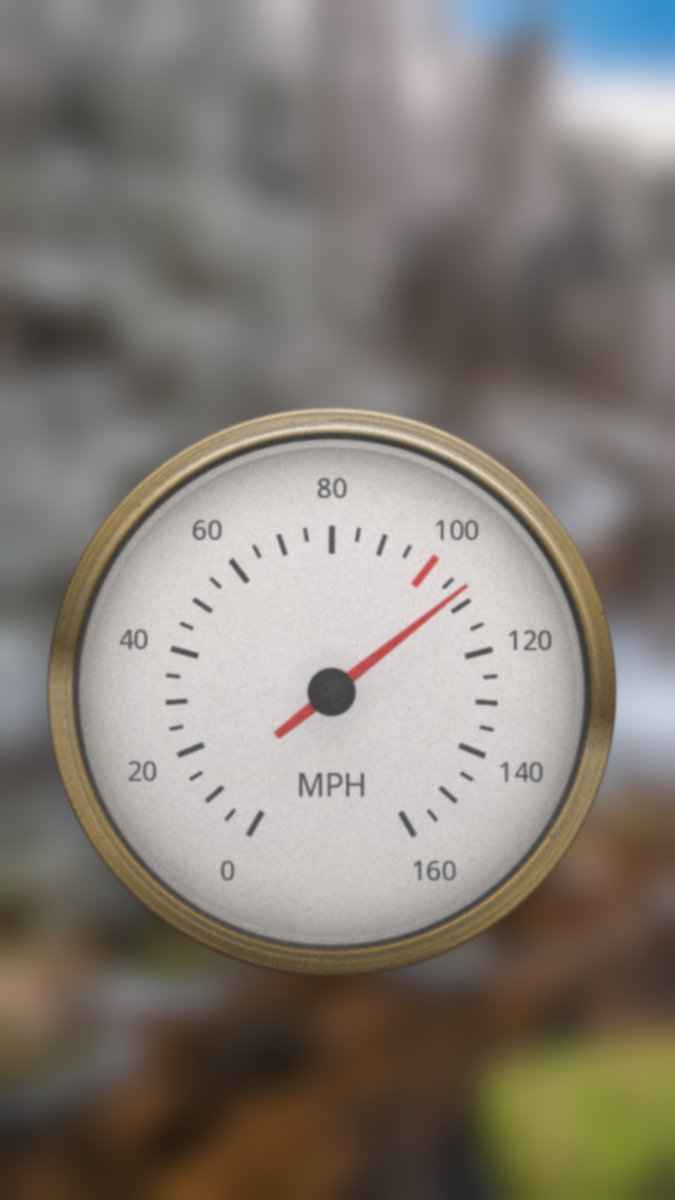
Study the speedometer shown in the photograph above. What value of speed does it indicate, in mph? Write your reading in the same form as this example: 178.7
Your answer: 107.5
